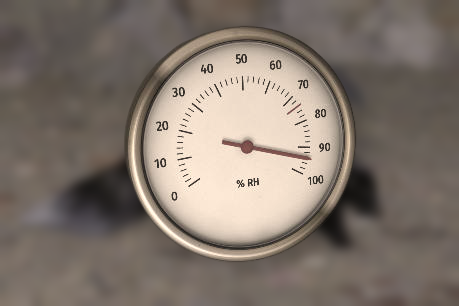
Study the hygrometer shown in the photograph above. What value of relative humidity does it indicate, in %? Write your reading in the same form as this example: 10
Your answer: 94
